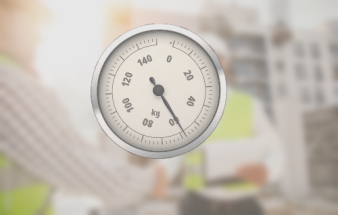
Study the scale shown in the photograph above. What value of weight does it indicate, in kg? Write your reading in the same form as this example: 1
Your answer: 58
